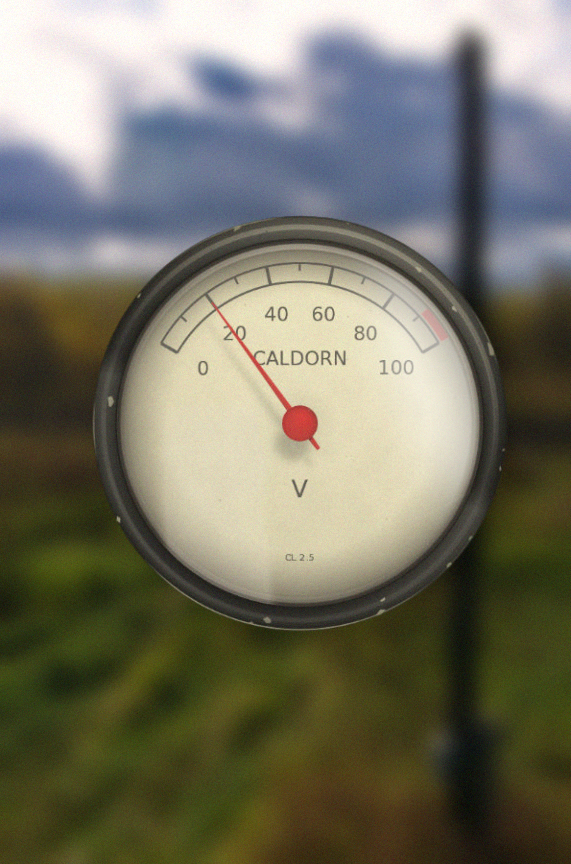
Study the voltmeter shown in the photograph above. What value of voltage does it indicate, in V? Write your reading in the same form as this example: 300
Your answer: 20
